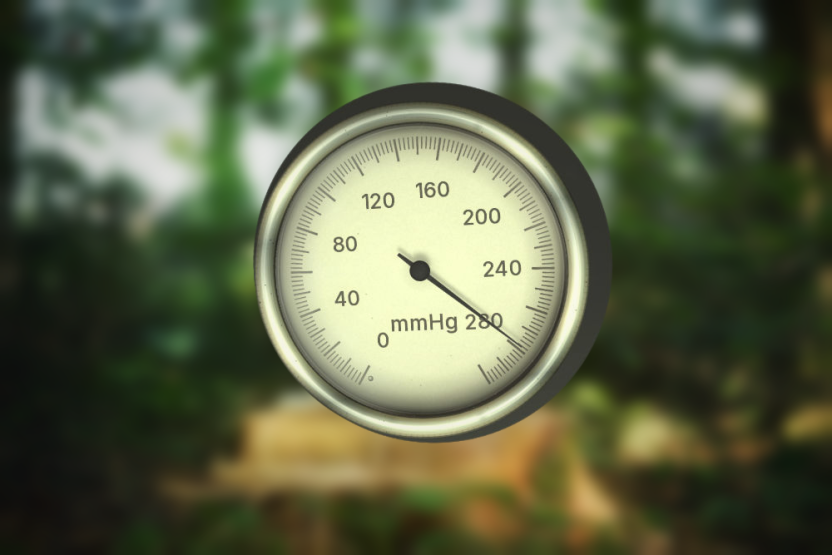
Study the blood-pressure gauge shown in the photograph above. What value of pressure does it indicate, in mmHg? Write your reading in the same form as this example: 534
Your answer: 278
